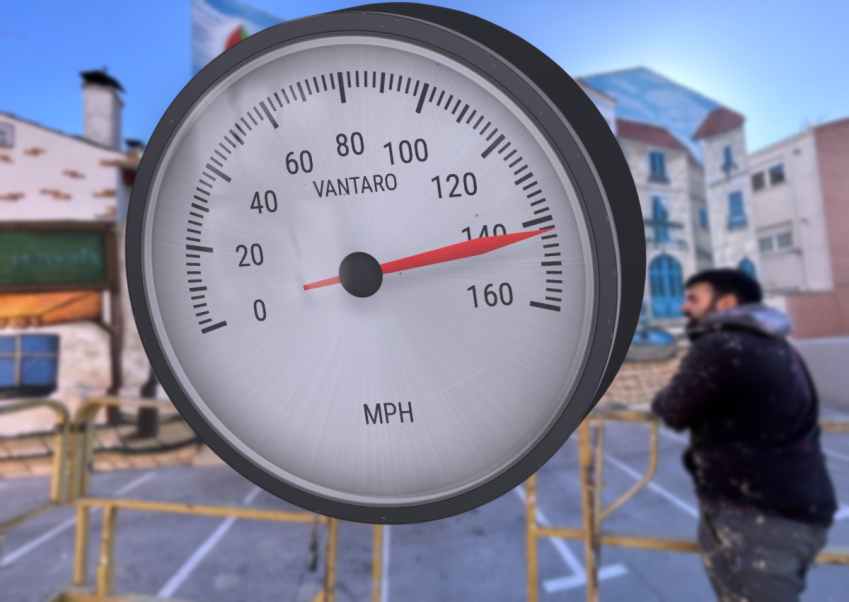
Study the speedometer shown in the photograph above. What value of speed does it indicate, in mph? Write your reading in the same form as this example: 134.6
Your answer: 142
